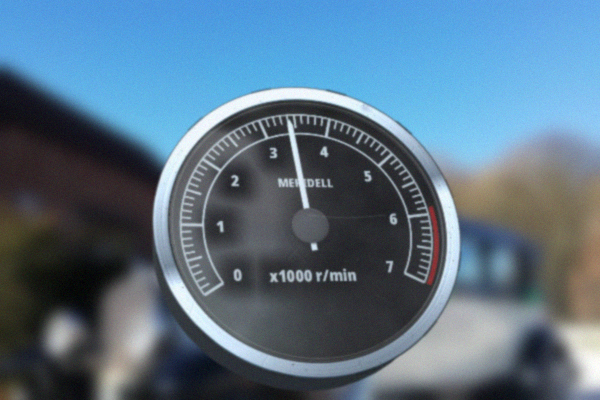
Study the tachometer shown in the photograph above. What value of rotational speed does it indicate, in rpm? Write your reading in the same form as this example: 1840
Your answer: 3400
